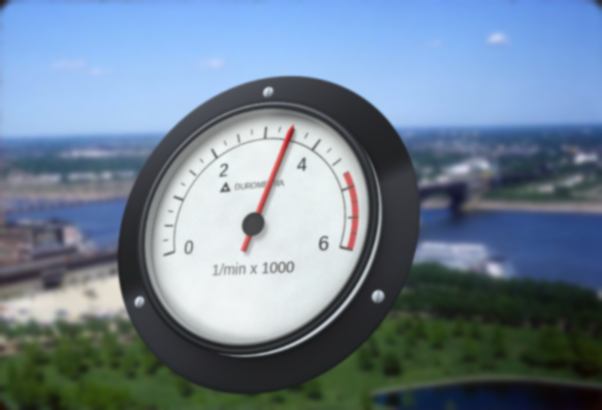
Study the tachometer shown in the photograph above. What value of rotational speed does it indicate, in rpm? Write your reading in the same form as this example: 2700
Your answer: 3500
